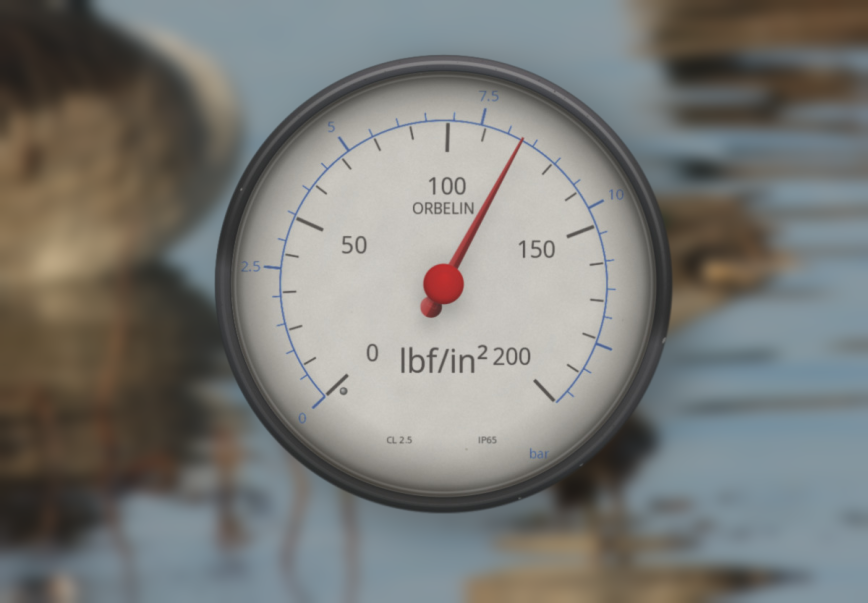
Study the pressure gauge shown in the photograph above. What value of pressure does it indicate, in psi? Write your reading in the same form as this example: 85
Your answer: 120
